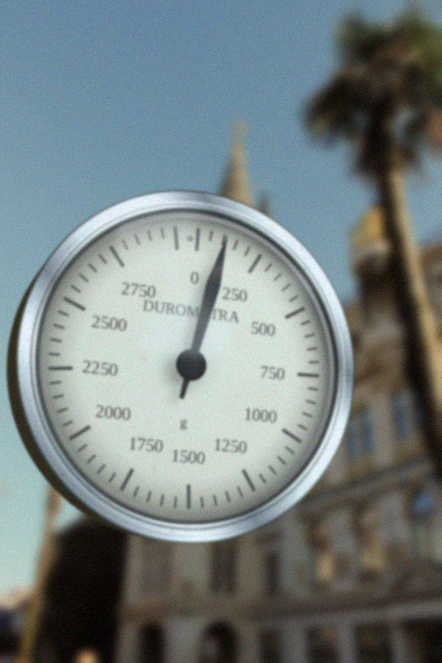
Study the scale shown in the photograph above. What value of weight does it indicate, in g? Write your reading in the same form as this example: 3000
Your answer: 100
